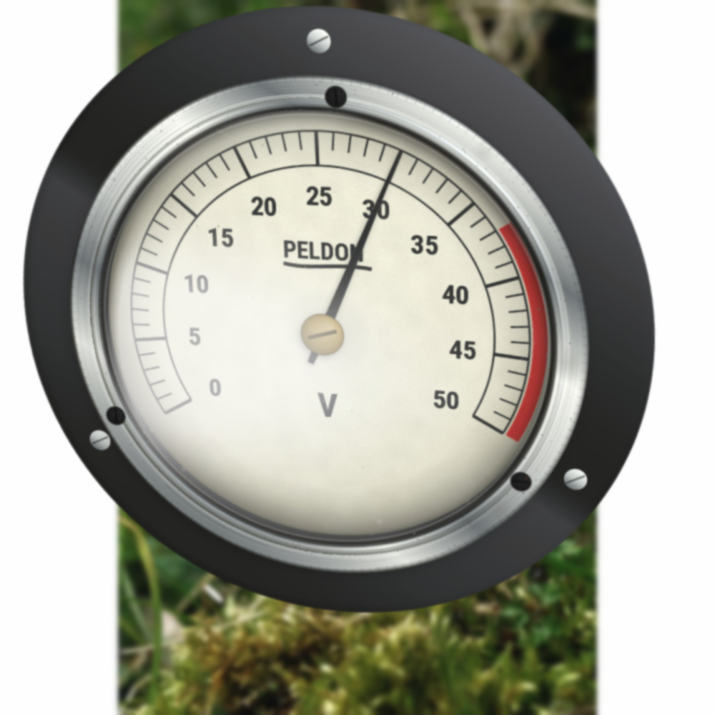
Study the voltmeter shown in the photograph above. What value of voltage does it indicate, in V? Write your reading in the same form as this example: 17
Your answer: 30
